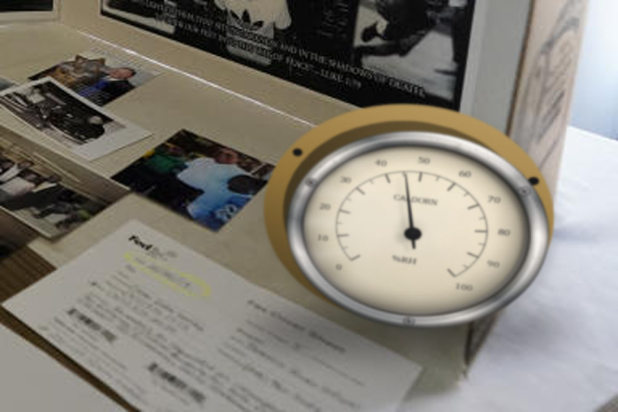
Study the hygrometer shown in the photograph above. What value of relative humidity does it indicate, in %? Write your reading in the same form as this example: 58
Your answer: 45
